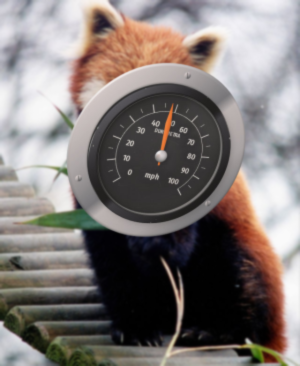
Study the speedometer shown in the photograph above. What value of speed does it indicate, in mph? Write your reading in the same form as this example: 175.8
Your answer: 47.5
